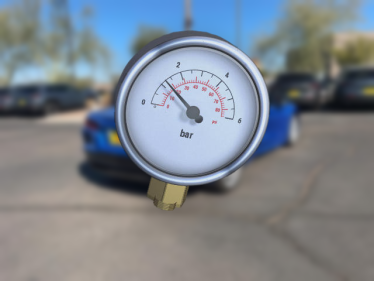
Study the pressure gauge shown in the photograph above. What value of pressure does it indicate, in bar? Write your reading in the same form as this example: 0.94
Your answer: 1.25
